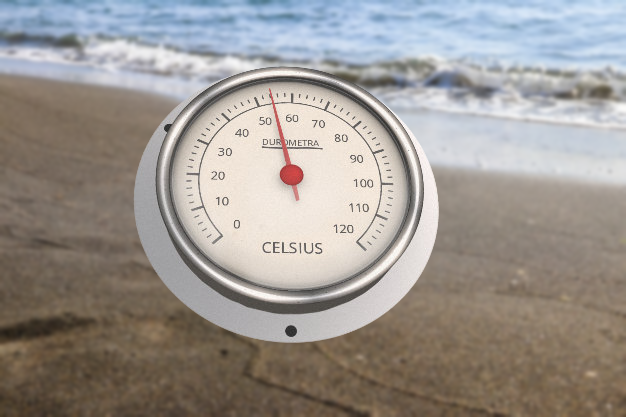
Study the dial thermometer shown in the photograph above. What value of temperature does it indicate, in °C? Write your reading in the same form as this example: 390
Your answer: 54
